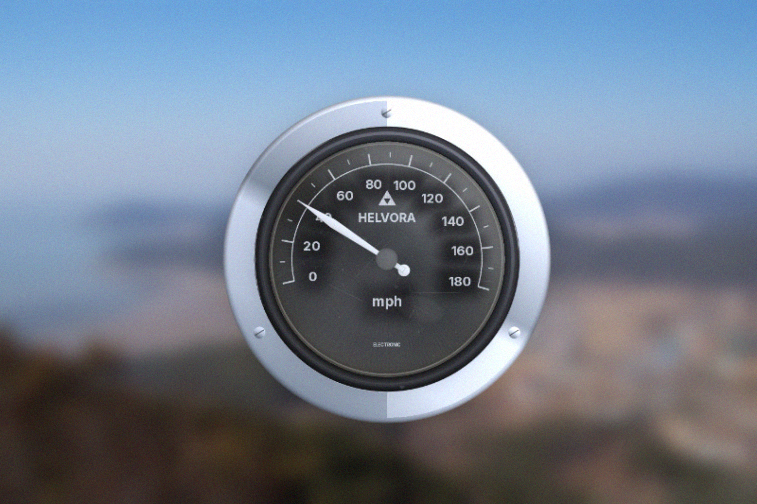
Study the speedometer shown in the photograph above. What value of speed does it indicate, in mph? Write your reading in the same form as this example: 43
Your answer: 40
